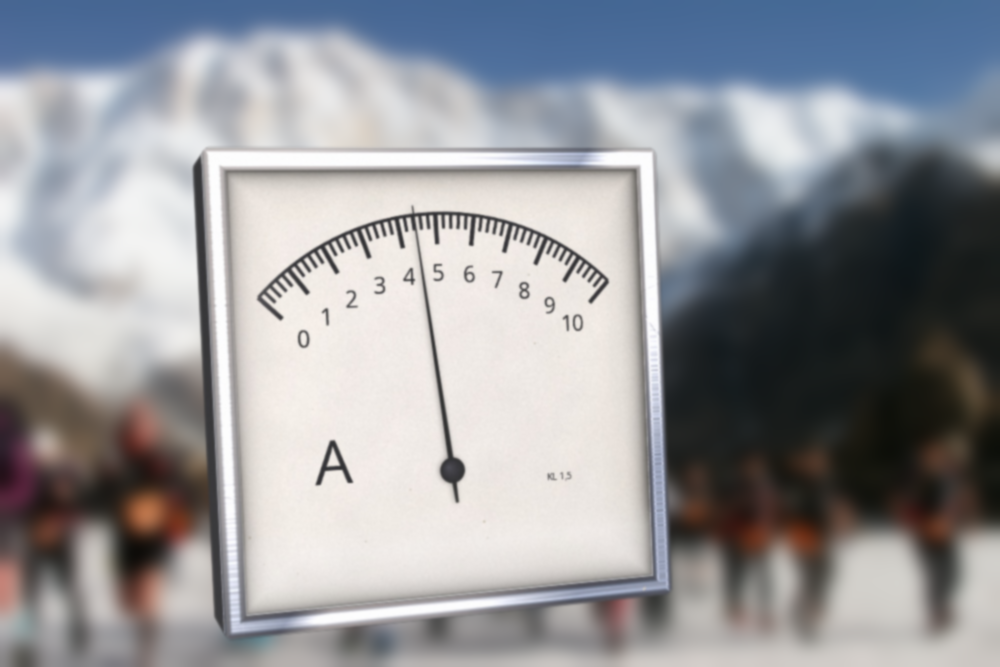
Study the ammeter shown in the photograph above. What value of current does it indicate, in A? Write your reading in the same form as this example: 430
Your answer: 4.4
